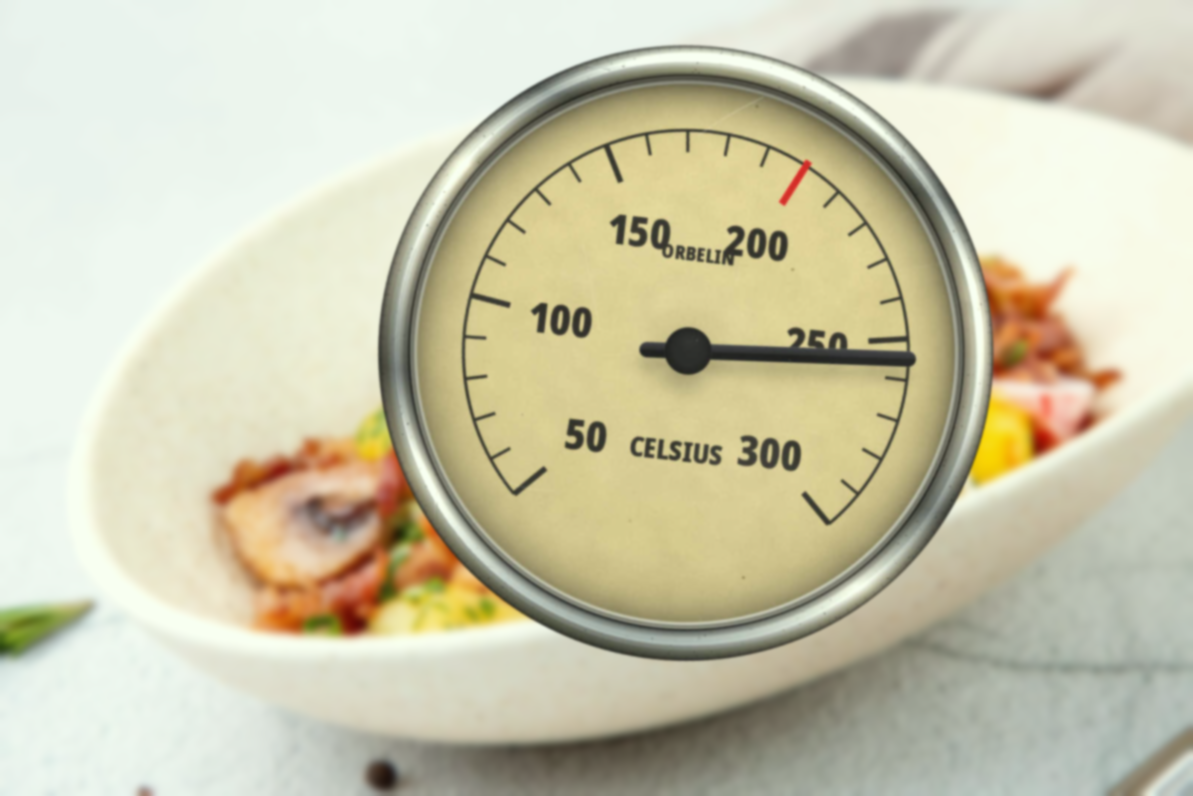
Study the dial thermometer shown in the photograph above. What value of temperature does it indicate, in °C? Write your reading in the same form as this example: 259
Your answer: 255
